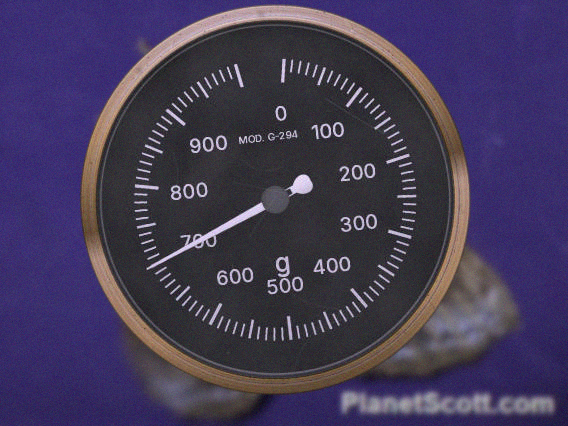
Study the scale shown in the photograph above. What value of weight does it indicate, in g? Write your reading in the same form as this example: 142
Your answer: 700
